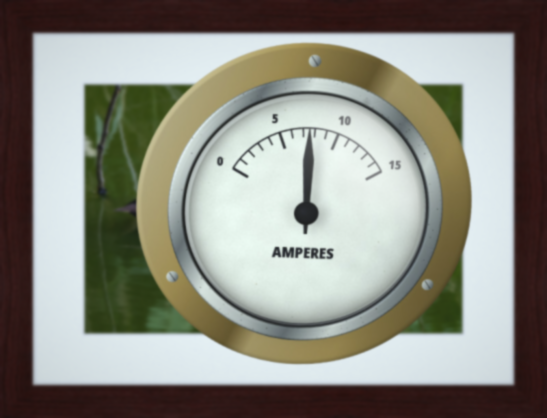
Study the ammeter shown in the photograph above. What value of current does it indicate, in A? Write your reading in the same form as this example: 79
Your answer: 7.5
